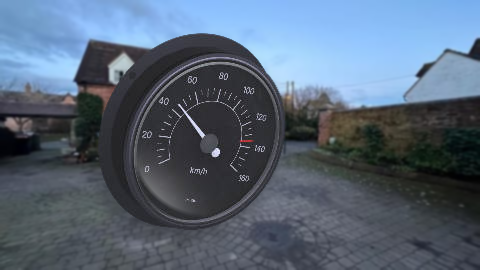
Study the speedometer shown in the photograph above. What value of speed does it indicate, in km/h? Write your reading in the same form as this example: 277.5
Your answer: 45
